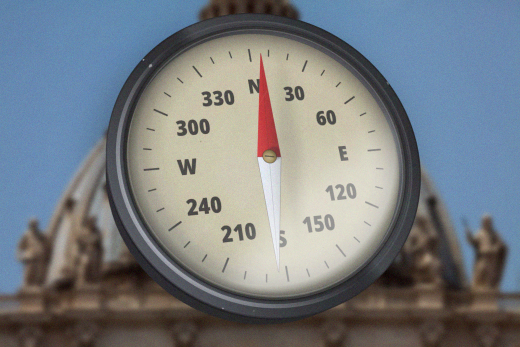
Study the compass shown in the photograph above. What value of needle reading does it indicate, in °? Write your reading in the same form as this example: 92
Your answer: 5
